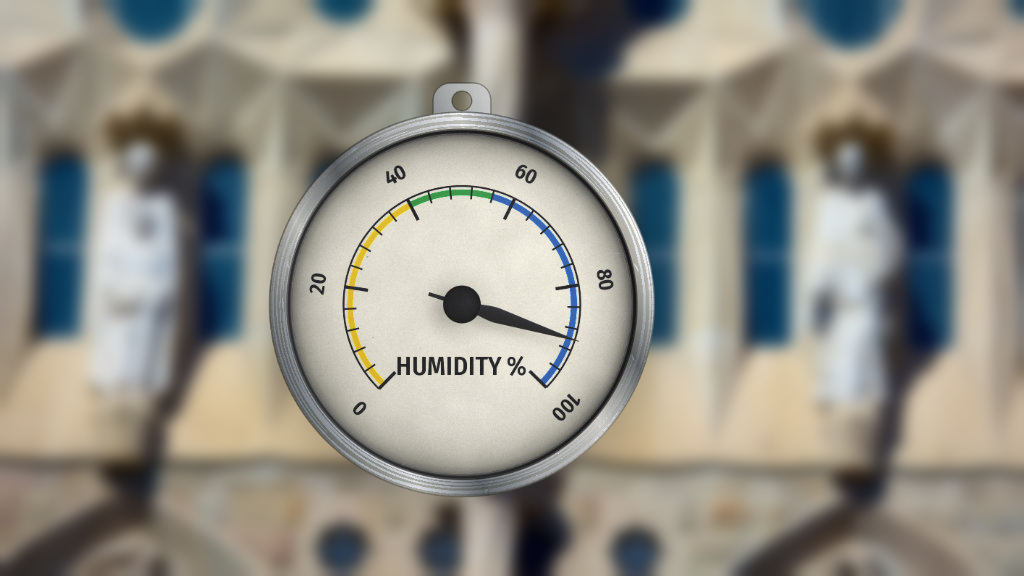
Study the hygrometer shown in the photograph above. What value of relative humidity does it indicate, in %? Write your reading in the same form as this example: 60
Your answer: 90
